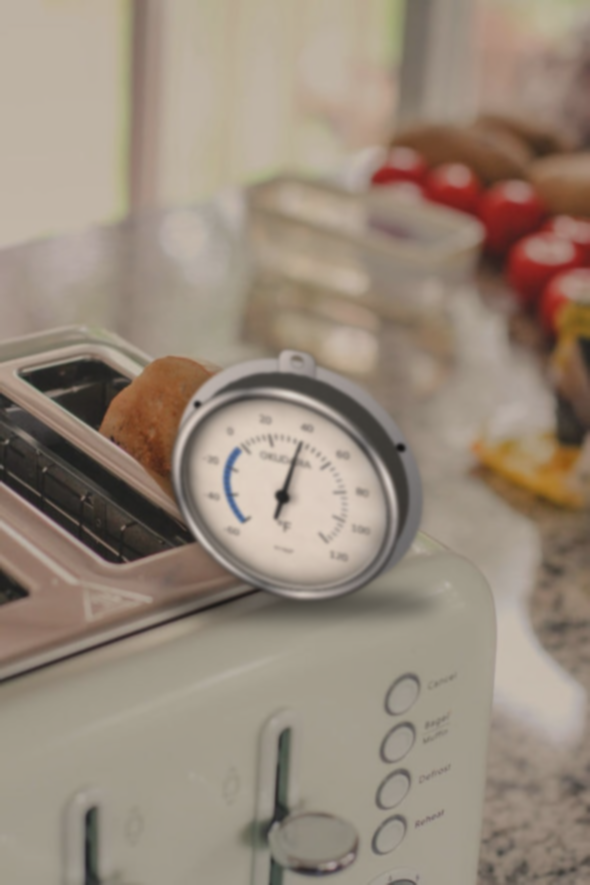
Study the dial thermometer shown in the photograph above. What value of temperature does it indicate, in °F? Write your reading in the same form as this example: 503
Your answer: 40
